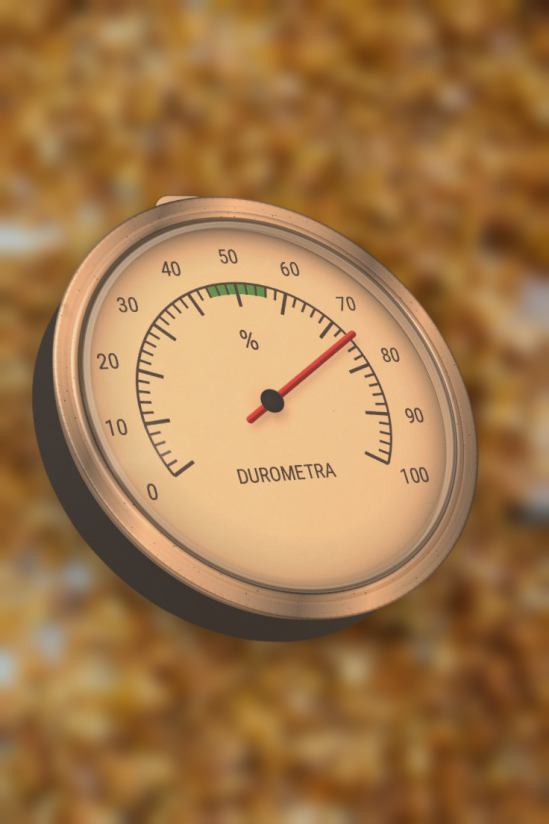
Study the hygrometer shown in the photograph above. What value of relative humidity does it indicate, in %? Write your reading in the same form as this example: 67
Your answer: 74
